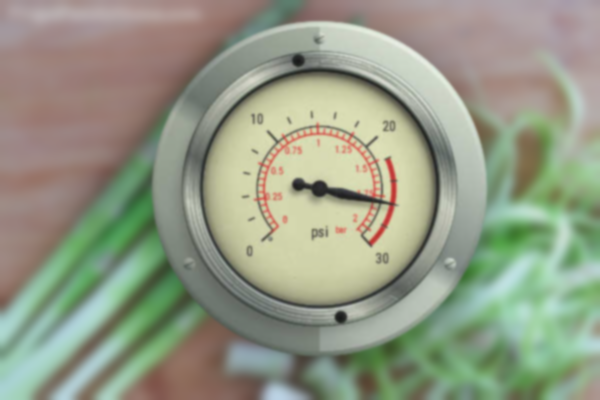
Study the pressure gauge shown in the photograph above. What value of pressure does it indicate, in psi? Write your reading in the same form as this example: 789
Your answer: 26
